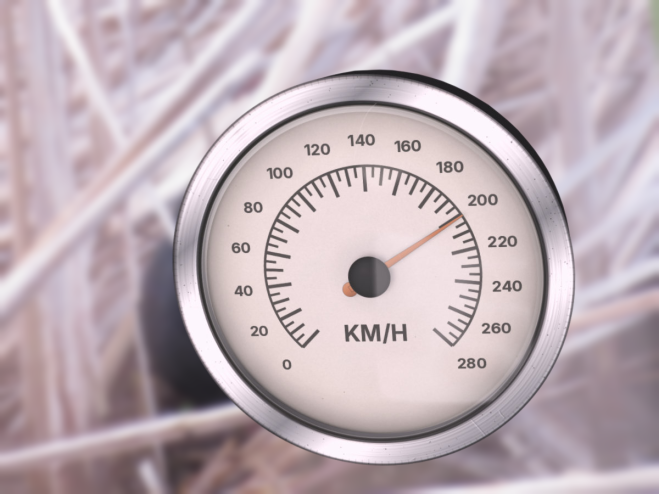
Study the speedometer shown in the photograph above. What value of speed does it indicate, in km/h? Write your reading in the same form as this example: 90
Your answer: 200
